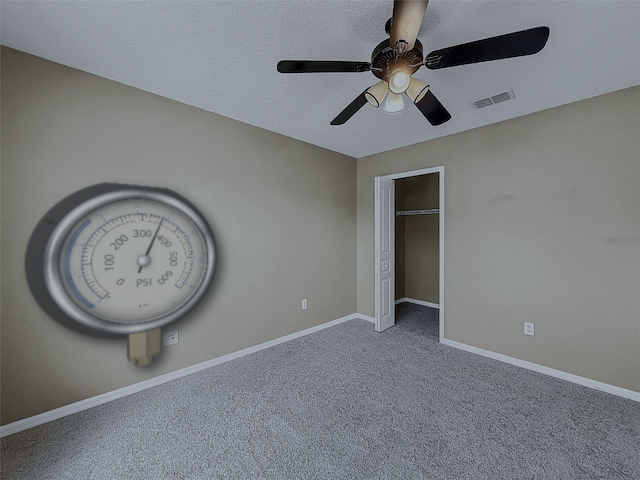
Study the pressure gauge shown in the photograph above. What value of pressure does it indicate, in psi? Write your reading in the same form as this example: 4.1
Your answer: 350
